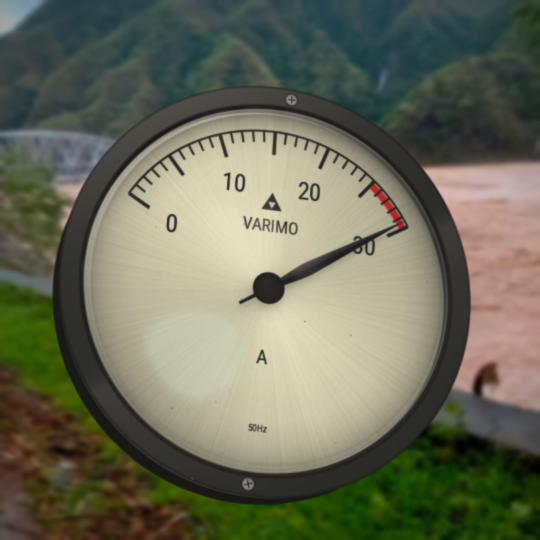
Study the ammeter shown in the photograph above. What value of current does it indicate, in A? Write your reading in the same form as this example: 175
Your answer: 29.5
